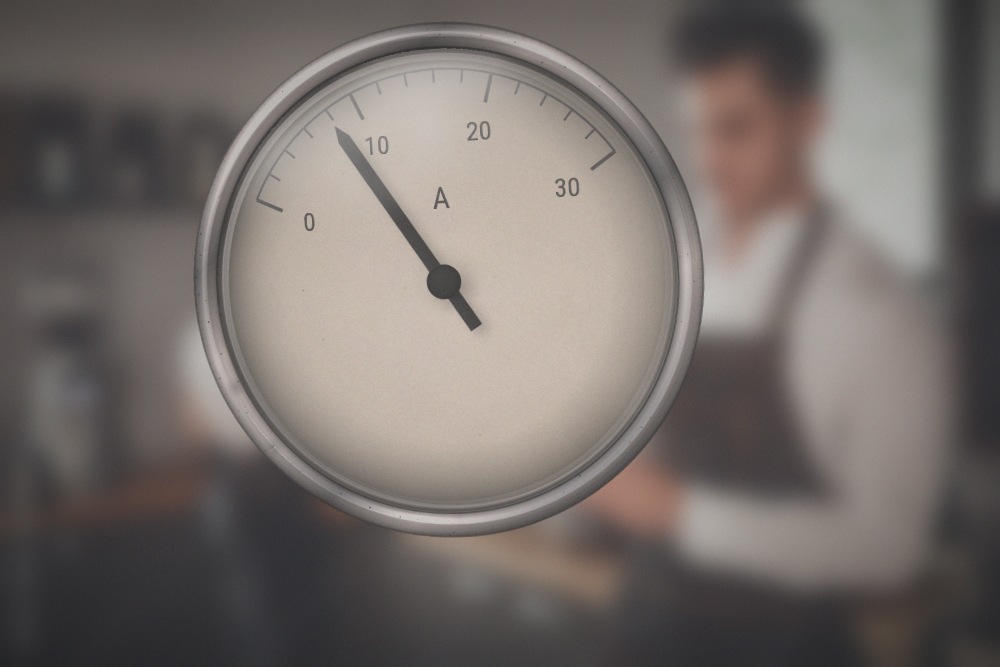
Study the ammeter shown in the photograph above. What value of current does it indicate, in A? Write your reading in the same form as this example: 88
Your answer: 8
